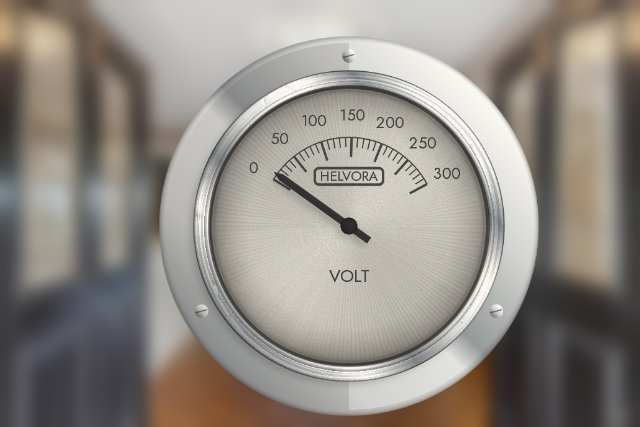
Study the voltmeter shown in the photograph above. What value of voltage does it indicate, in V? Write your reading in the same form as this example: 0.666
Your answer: 10
